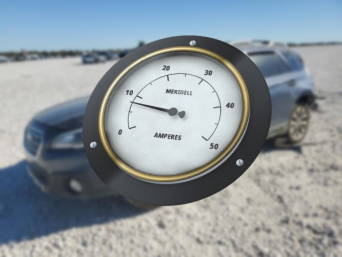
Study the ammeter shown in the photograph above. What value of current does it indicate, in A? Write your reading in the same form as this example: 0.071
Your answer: 7.5
